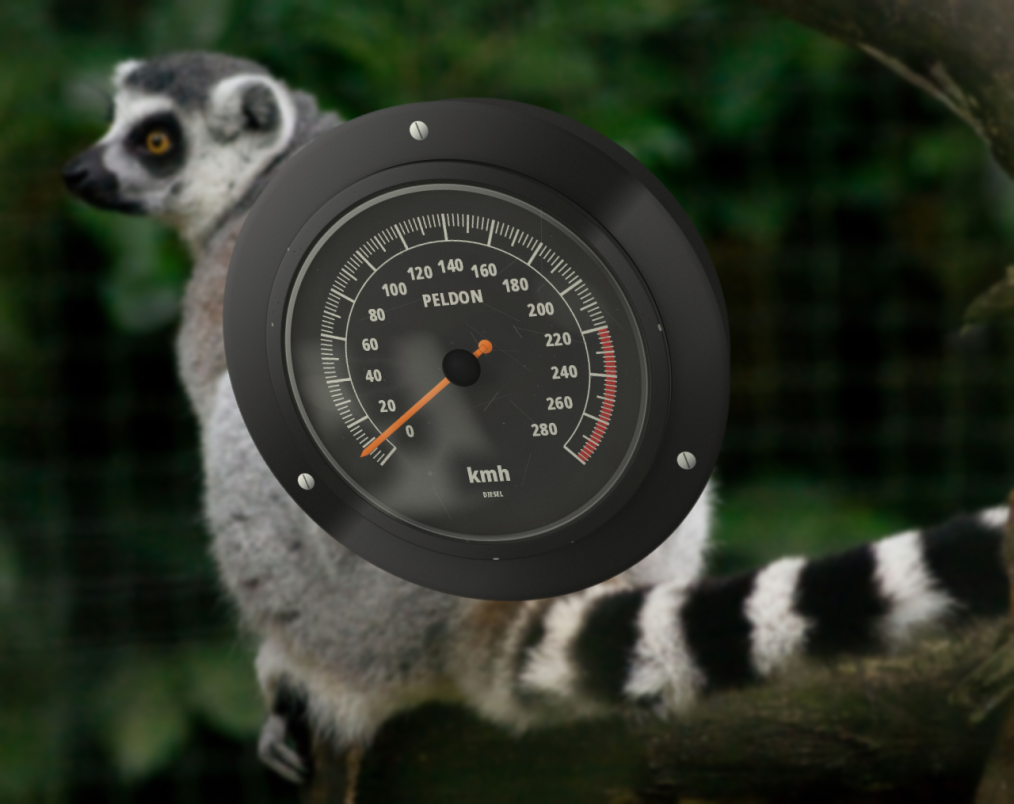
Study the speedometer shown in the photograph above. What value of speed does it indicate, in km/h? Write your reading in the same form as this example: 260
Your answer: 8
